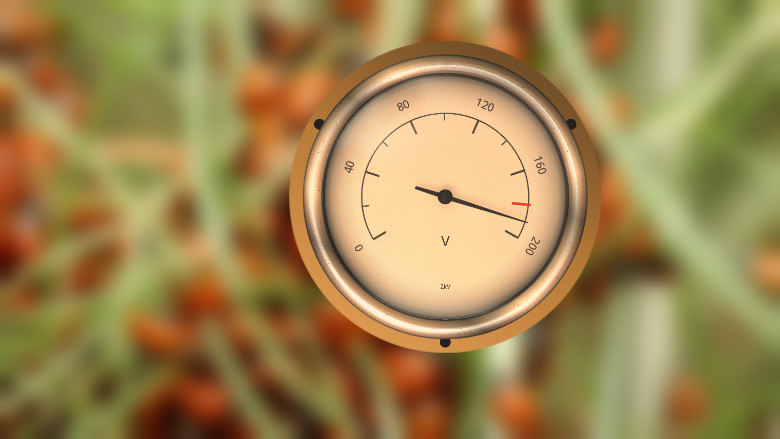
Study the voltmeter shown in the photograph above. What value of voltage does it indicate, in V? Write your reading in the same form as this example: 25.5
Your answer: 190
